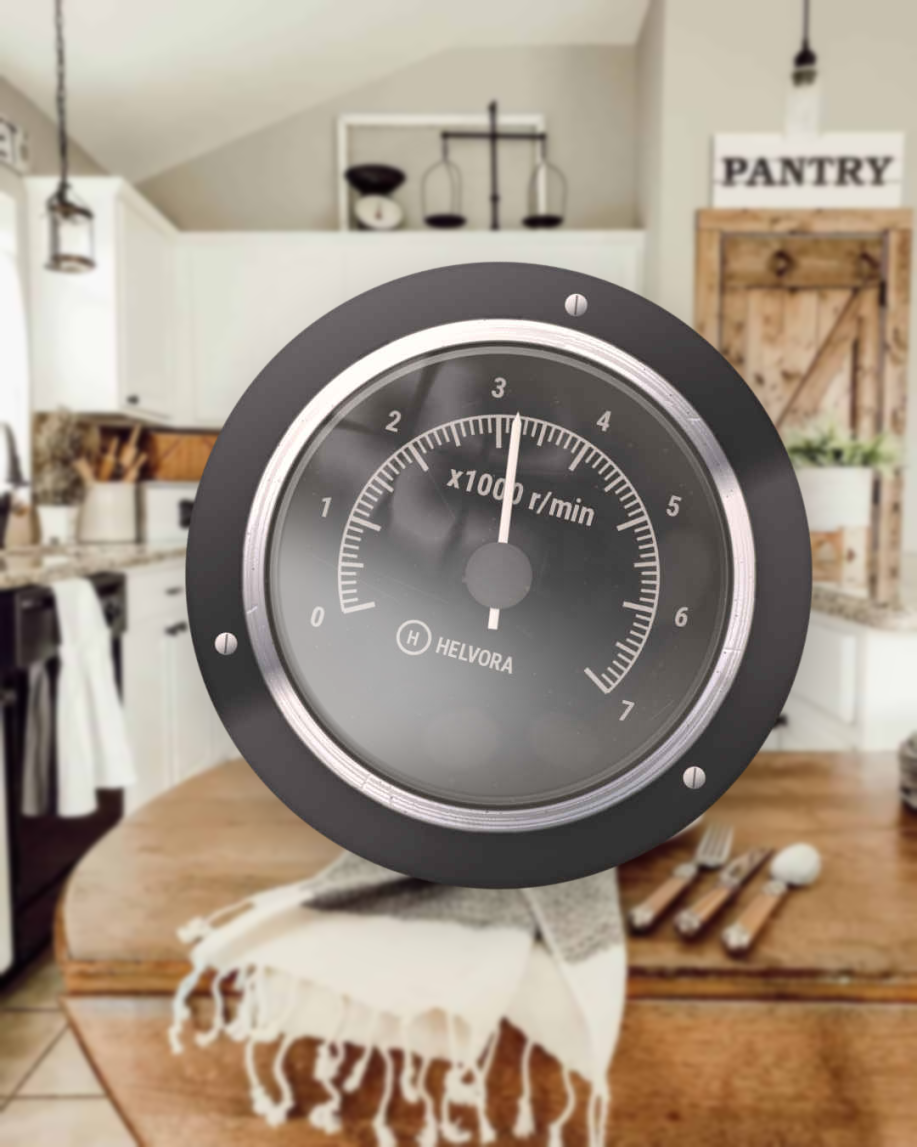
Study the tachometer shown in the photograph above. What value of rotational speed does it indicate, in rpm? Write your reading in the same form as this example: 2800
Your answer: 3200
